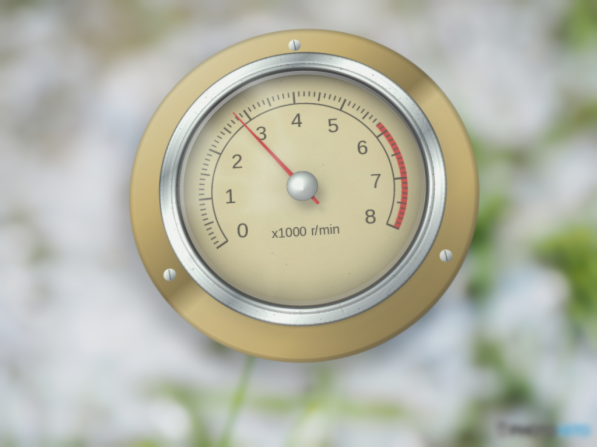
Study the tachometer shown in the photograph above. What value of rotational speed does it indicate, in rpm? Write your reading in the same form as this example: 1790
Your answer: 2800
